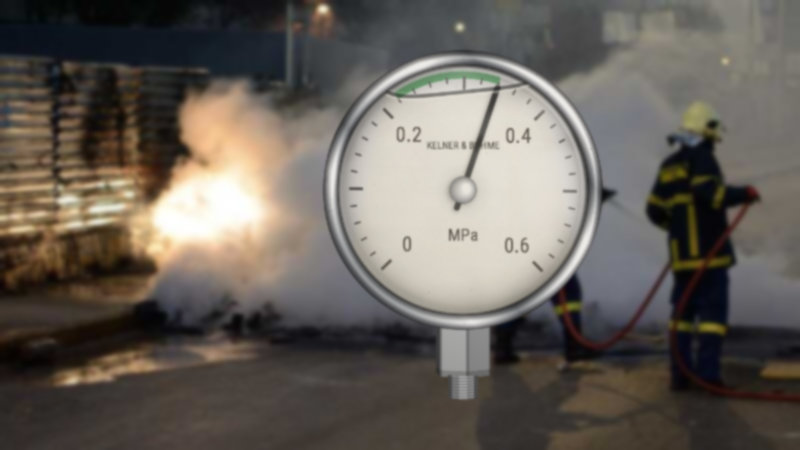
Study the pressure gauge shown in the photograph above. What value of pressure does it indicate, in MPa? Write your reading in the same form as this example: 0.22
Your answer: 0.34
